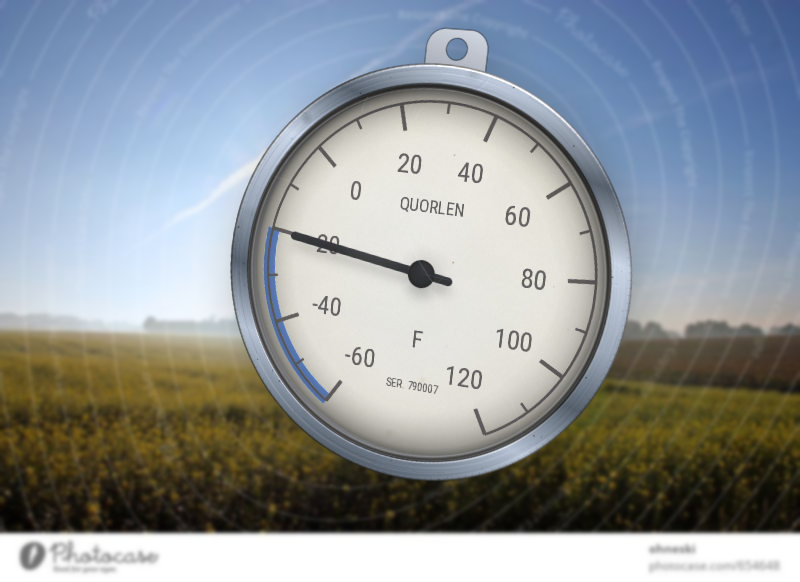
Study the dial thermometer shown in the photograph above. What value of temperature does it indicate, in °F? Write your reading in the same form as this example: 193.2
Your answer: -20
